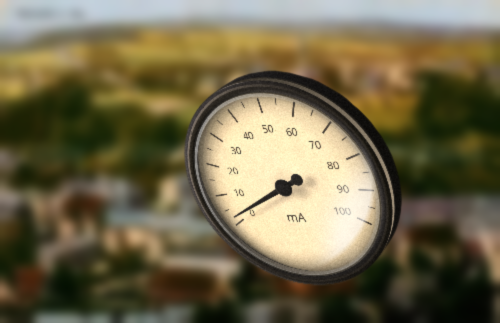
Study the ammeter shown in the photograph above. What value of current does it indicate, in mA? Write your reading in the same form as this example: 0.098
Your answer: 2.5
